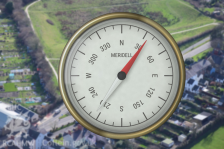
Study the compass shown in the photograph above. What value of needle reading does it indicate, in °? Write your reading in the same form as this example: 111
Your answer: 35
